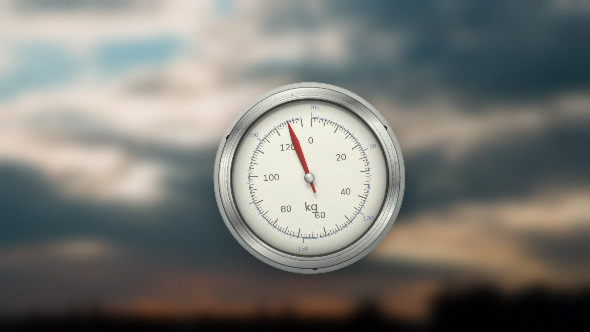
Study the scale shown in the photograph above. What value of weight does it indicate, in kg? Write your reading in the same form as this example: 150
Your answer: 125
